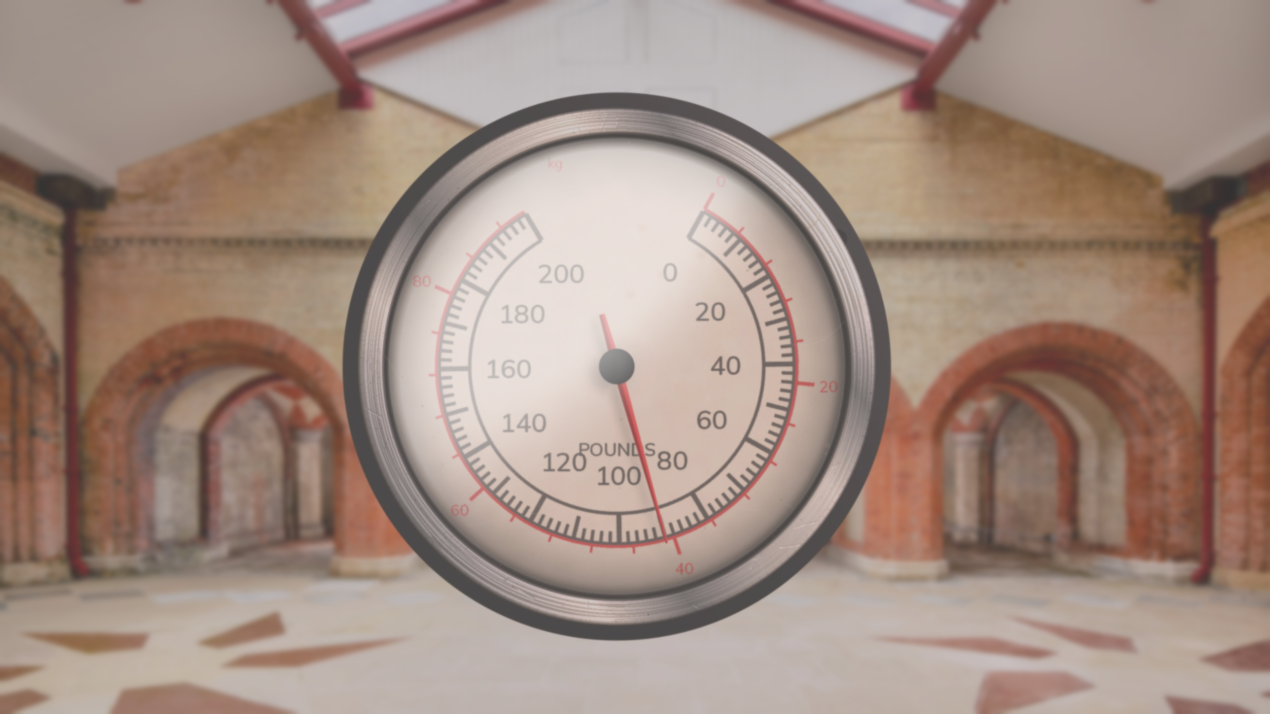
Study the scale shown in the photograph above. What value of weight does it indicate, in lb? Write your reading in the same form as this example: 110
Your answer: 90
